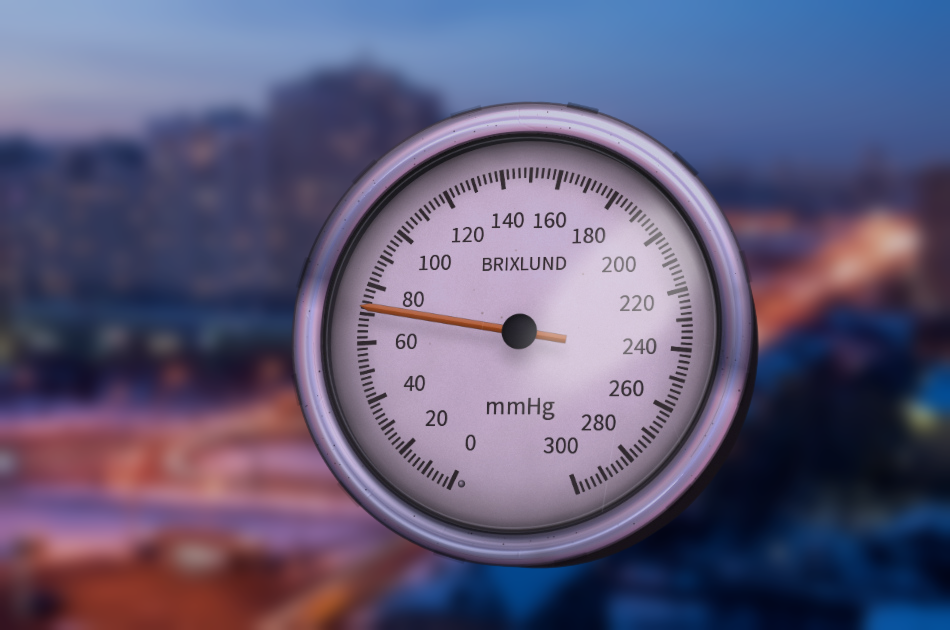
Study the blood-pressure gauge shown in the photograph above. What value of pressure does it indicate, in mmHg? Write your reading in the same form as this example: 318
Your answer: 72
